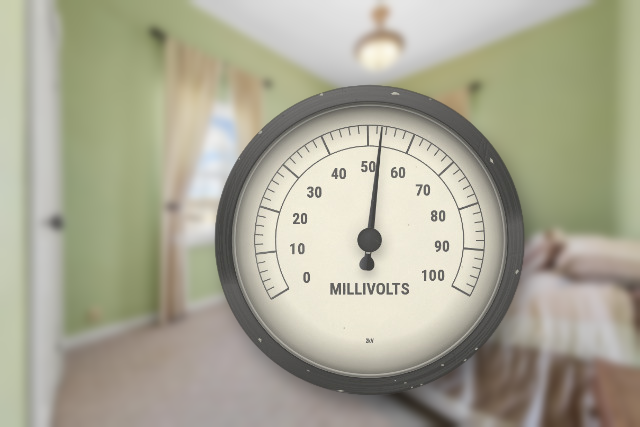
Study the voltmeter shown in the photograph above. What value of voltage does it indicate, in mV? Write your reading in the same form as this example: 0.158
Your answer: 53
